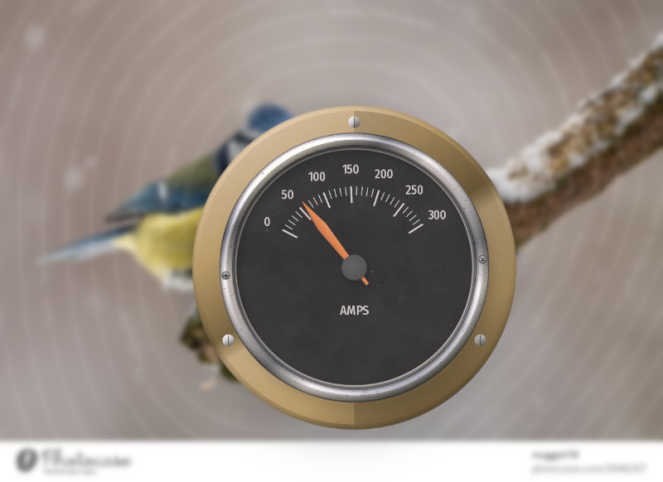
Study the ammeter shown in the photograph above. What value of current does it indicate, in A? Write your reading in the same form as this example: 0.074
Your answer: 60
